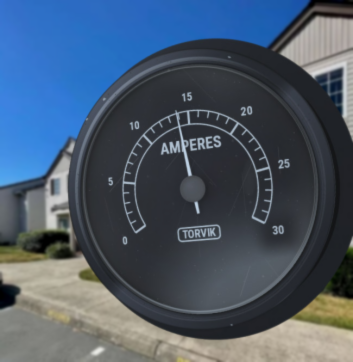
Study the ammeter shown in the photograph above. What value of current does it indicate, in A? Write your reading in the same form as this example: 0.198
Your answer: 14
